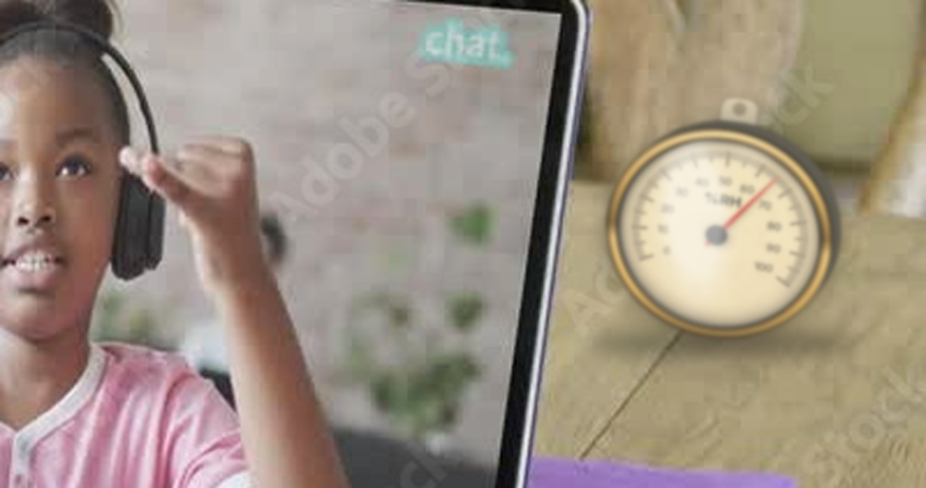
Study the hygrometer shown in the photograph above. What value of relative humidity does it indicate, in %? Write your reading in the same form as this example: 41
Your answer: 65
